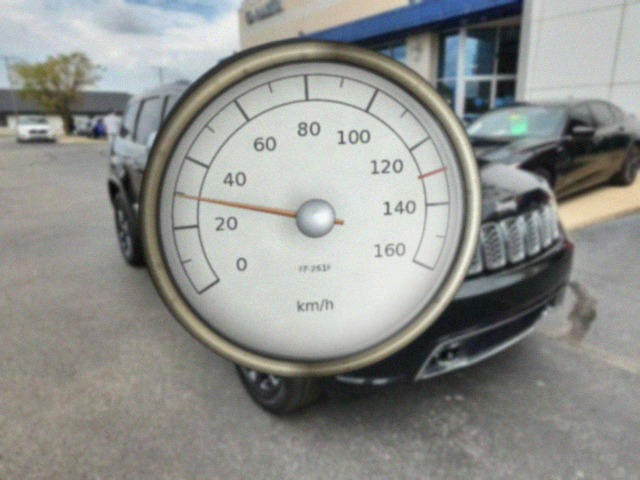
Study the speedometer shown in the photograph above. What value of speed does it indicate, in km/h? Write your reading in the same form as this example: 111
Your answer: 30
